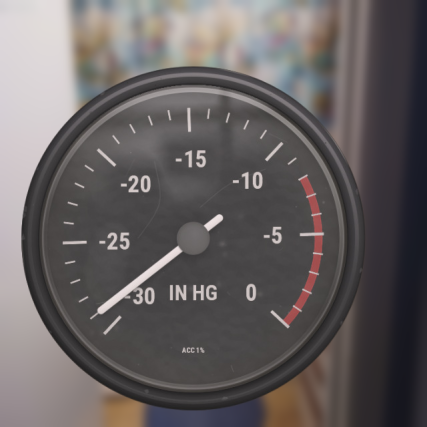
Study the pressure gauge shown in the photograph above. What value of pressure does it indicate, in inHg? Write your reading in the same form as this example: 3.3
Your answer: -29
